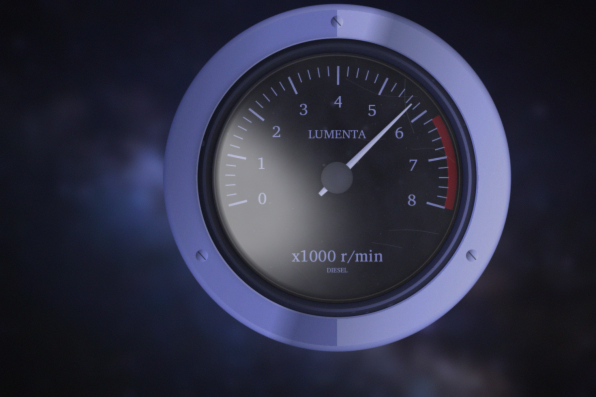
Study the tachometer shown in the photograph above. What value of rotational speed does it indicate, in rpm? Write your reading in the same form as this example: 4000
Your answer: 5700
